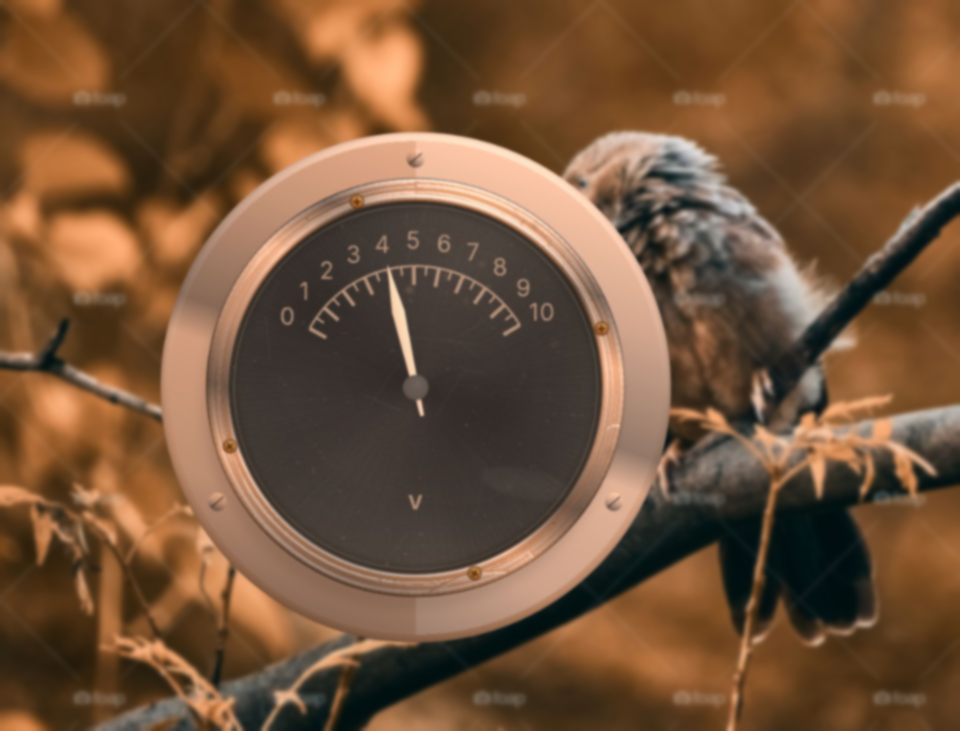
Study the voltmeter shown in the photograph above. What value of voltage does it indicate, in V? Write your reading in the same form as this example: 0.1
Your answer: 4
